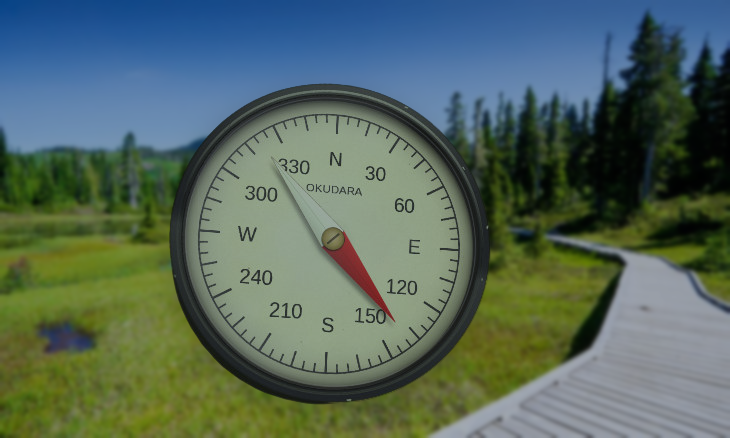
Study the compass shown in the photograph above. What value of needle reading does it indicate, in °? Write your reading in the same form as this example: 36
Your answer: 140
